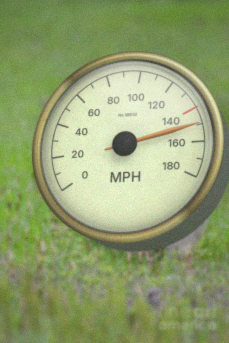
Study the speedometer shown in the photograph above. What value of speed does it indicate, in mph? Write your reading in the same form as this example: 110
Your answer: 150
